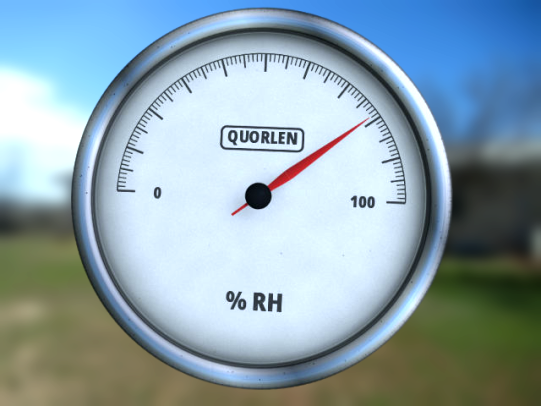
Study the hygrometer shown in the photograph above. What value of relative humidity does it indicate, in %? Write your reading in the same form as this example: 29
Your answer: 79
